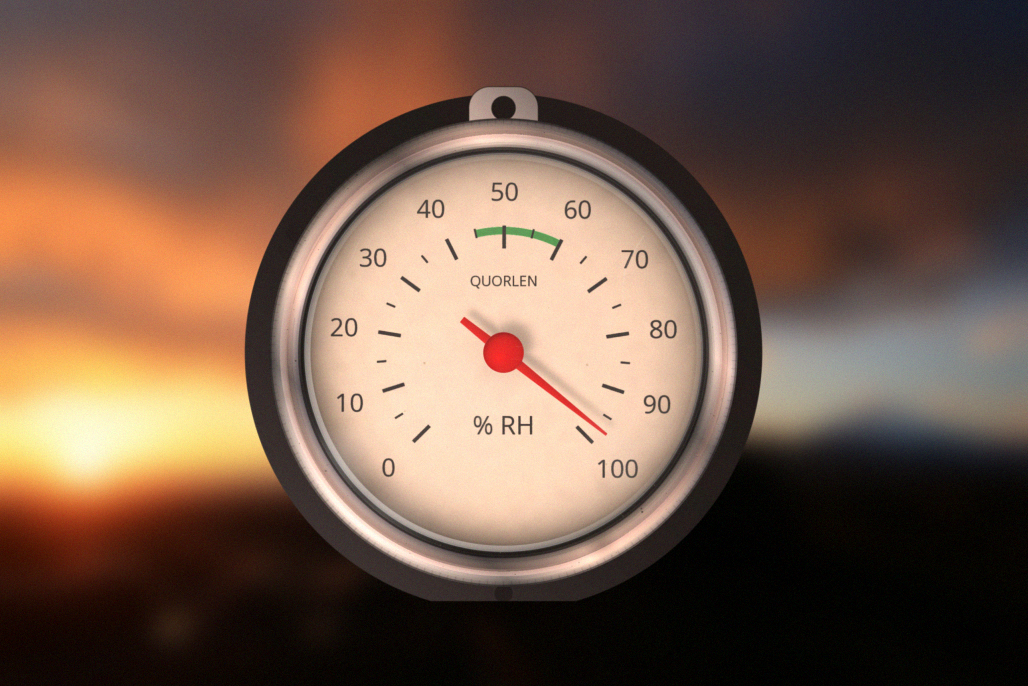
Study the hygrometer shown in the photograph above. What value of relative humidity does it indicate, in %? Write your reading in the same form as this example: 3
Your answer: 97.5
